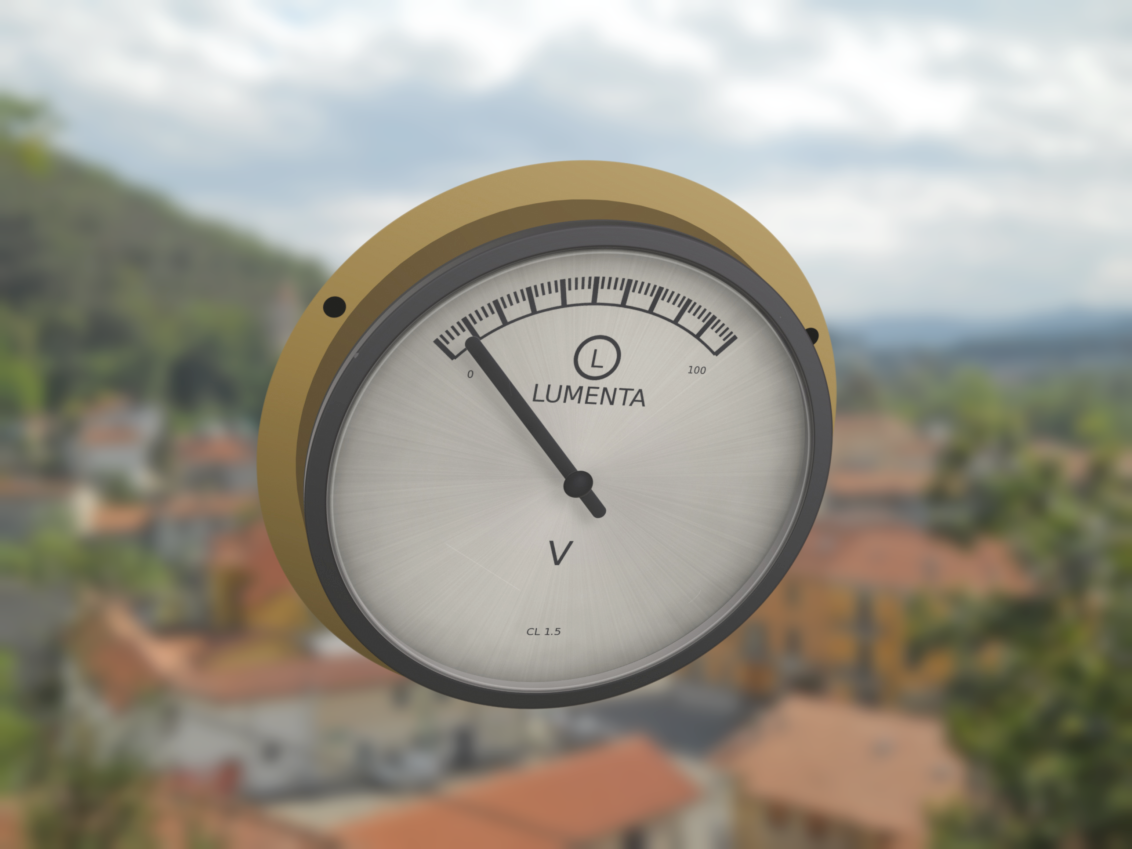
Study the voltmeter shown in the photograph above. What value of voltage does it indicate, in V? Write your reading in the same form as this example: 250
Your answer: 8
